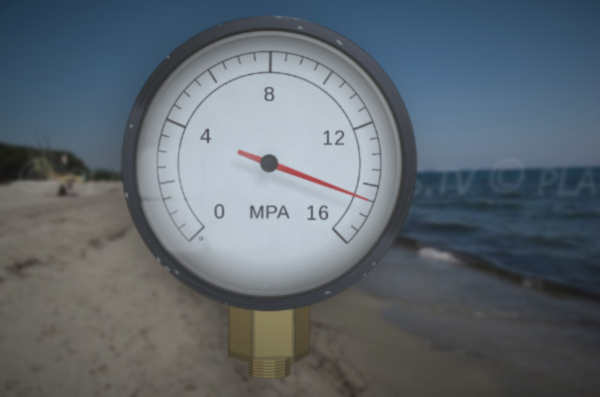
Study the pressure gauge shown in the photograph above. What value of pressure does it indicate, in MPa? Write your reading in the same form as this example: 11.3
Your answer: 14.5
